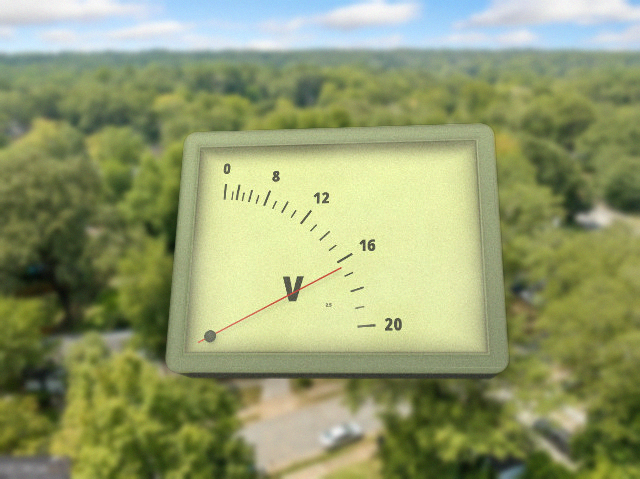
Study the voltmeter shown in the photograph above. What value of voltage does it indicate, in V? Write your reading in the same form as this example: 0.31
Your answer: 16.5
